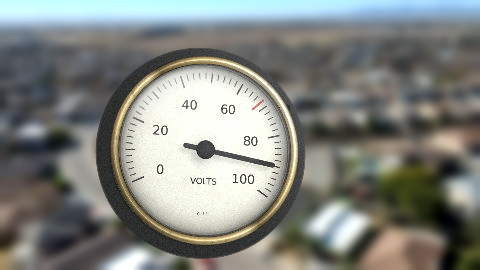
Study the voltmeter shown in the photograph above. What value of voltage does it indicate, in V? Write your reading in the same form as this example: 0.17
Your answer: 90
